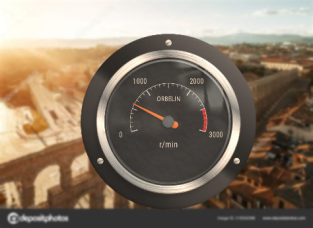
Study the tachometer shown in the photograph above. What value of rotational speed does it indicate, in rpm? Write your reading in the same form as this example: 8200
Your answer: 600
